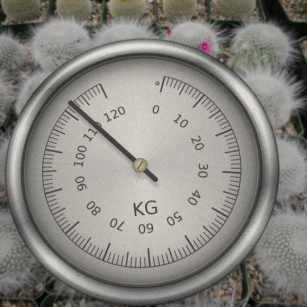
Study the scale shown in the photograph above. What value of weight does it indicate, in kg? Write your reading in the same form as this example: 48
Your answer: 112
